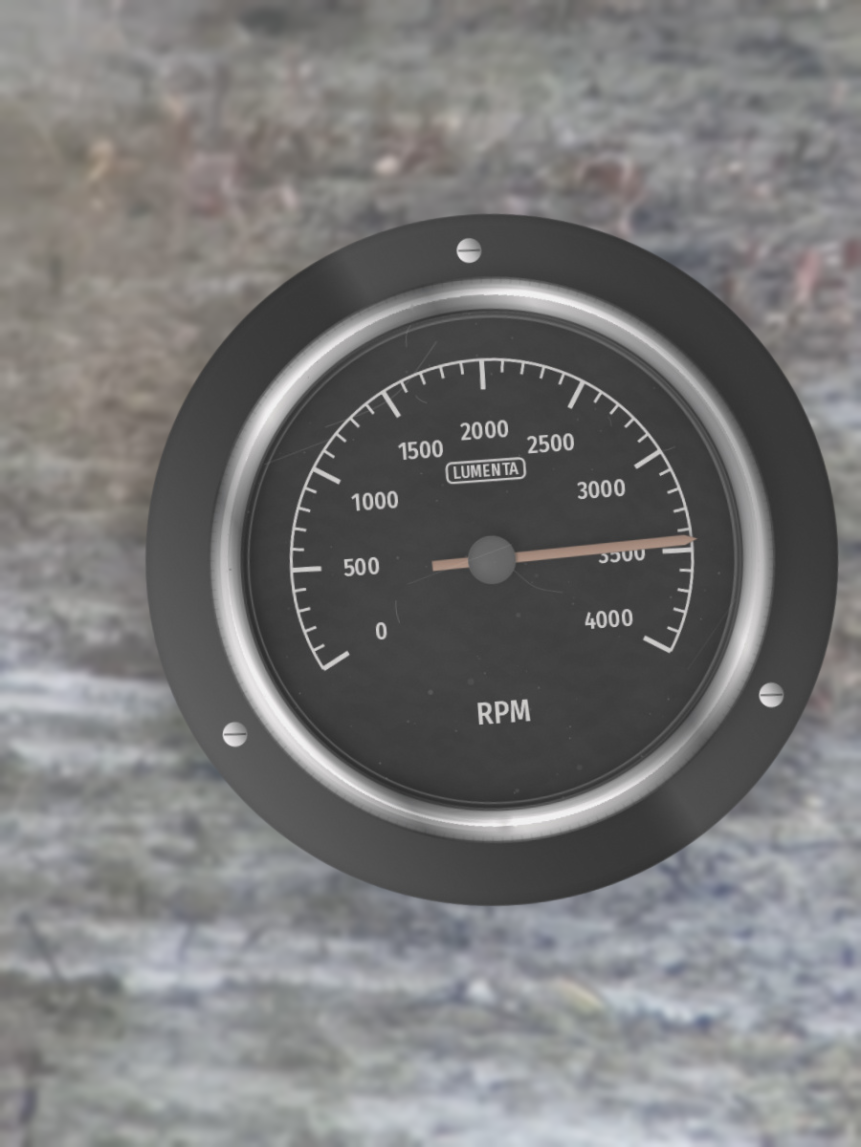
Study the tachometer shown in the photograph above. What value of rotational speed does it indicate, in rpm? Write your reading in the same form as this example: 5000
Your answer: 3450
